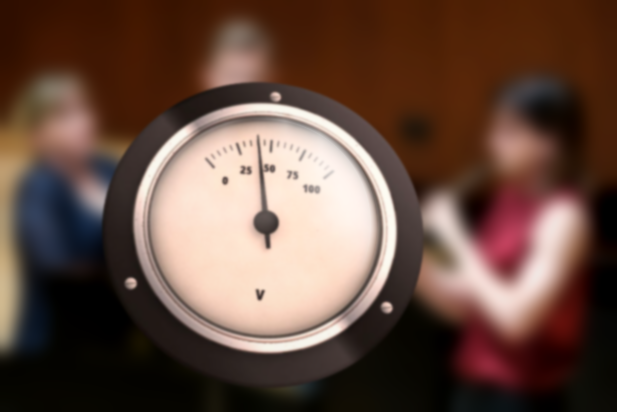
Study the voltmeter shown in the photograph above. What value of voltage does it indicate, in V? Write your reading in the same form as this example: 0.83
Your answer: 40
